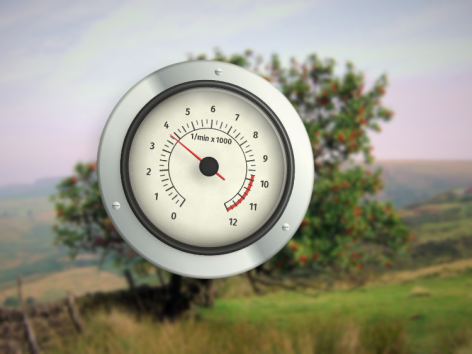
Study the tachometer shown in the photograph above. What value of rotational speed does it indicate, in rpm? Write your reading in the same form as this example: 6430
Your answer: 3750
